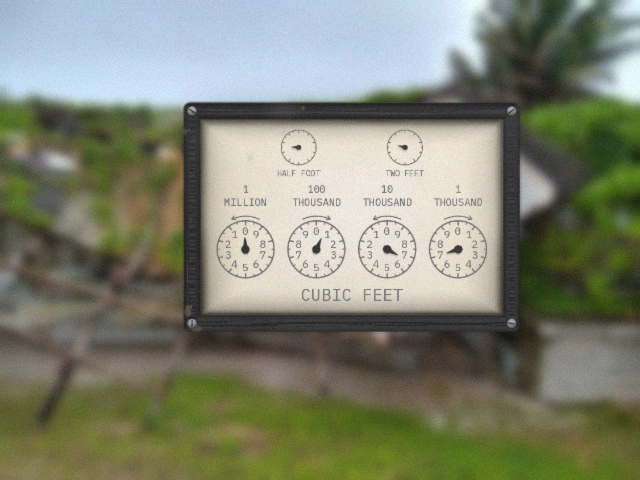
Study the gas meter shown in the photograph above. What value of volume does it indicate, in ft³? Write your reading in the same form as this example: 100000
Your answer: 6700
